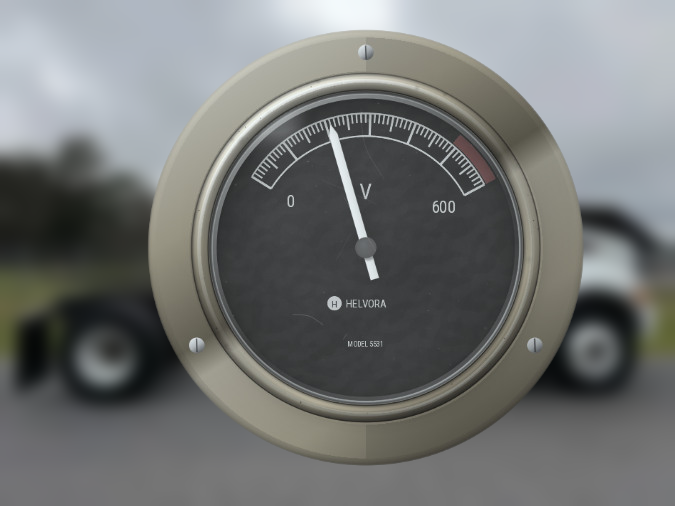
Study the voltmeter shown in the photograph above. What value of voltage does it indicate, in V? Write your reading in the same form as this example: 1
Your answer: 210
